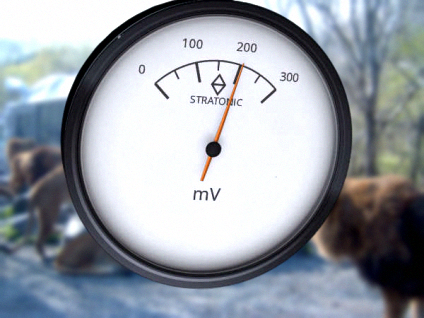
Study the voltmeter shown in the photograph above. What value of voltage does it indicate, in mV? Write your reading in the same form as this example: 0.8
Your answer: 200
